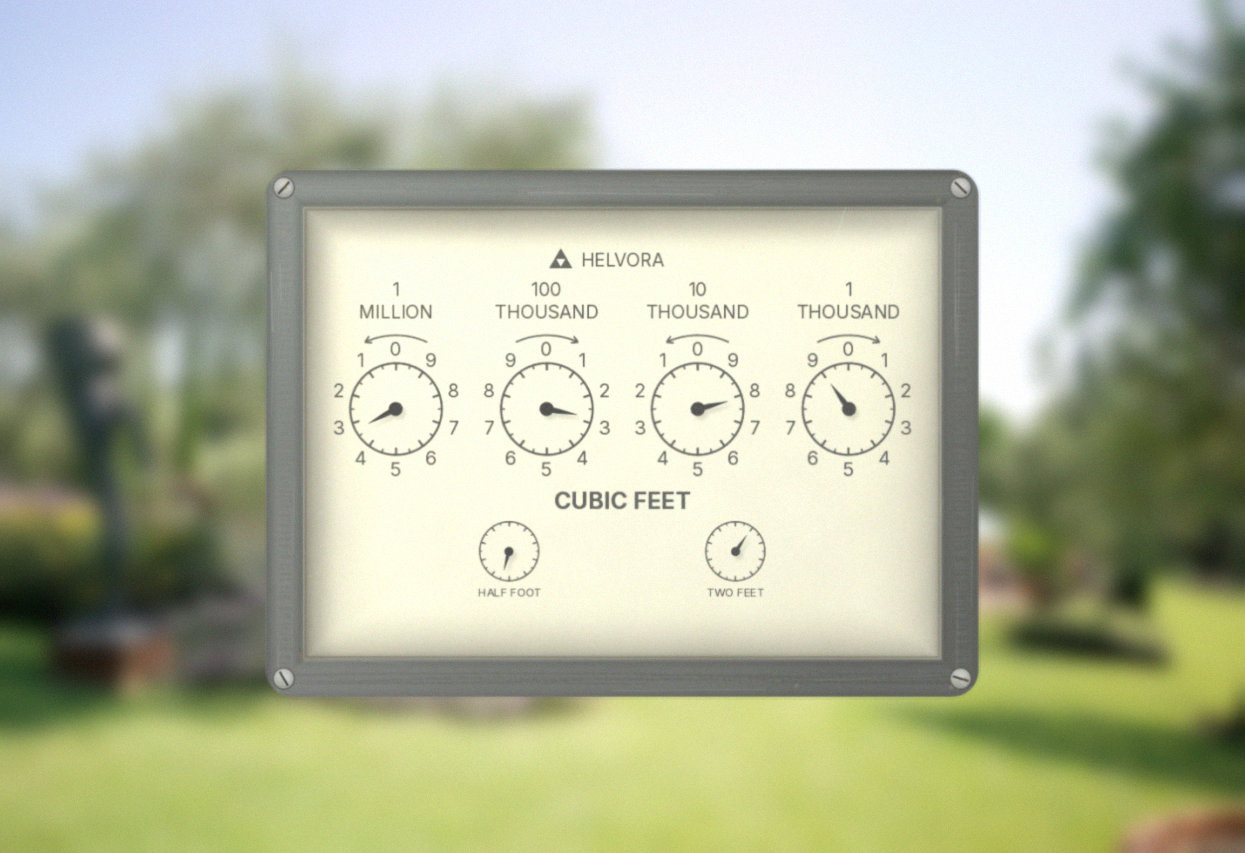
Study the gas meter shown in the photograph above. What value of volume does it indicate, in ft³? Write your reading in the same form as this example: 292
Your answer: 327900
